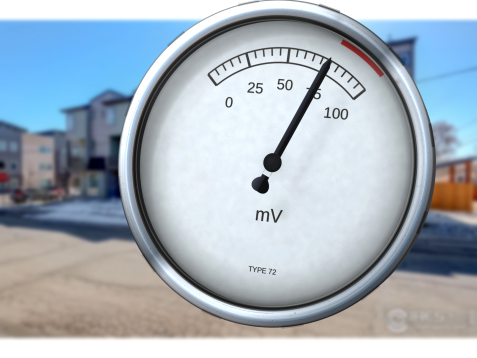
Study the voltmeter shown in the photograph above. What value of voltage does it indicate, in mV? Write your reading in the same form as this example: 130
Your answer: 75
